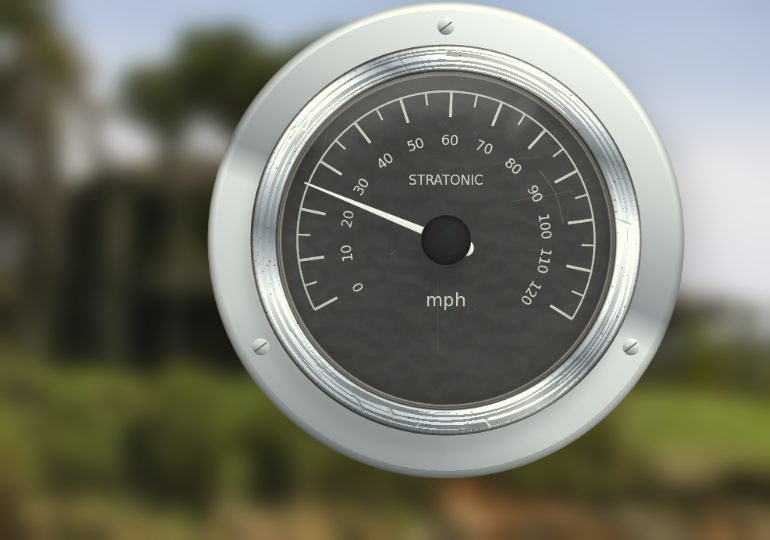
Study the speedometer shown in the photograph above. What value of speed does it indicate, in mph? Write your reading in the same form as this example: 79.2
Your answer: 25
